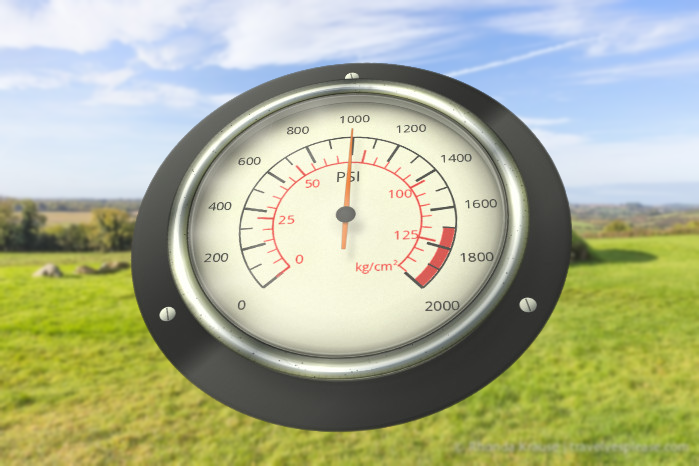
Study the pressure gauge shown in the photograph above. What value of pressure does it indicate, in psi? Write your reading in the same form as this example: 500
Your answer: 1000
